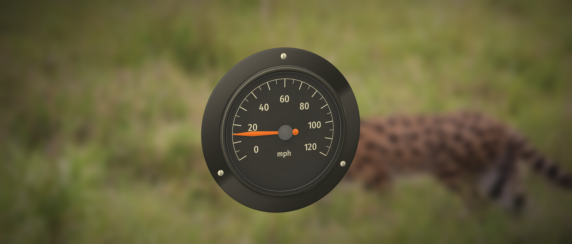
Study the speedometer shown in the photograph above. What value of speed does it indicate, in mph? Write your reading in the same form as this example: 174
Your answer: 15
